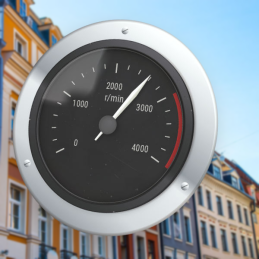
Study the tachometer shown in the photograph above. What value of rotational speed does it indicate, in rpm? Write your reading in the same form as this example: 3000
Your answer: 2600
